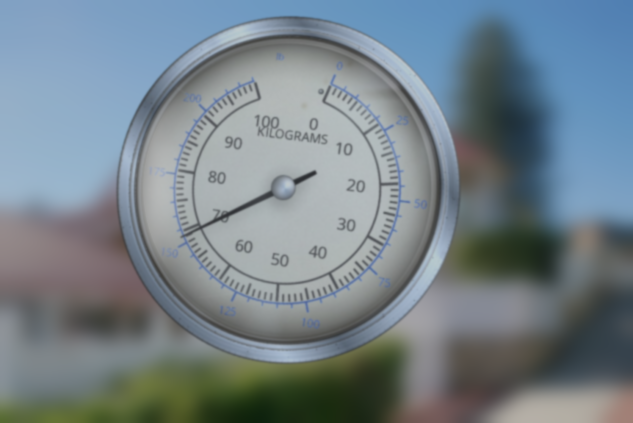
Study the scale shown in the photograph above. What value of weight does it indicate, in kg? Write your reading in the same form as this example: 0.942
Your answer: 69
